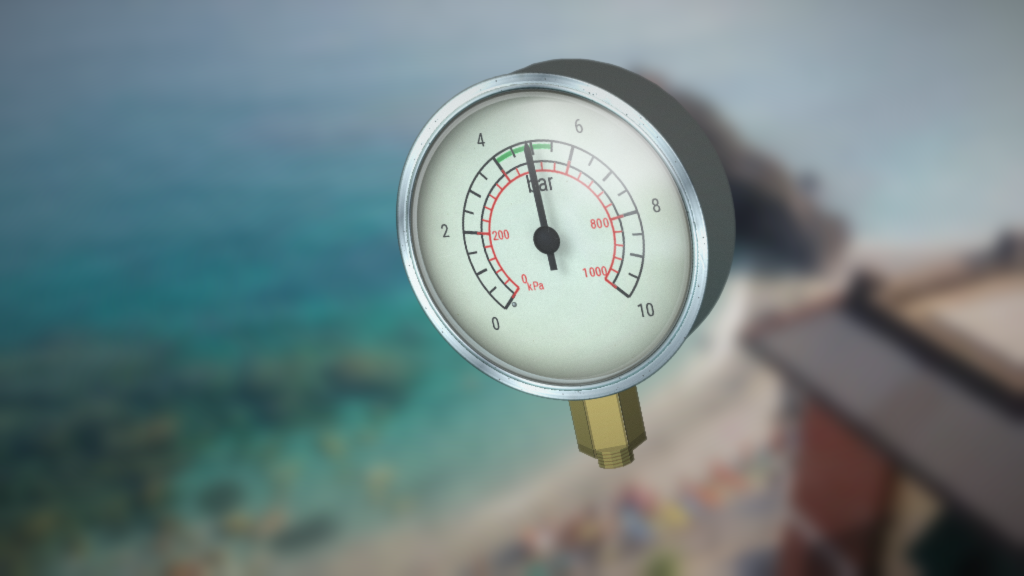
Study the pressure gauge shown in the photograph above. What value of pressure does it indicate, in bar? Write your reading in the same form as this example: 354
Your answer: 5
